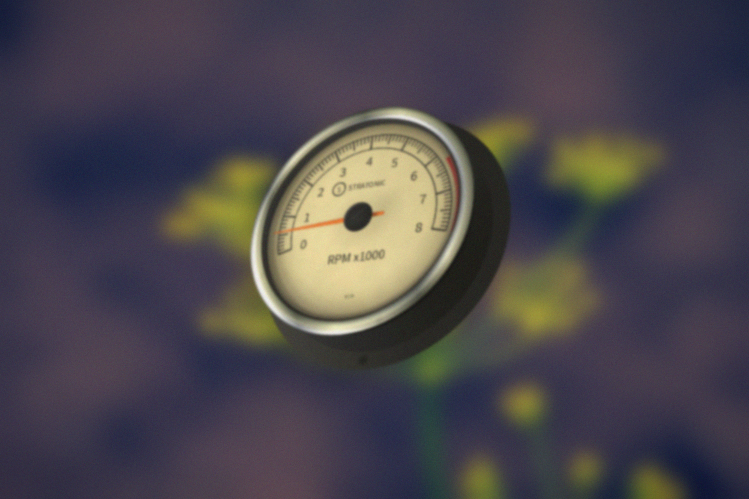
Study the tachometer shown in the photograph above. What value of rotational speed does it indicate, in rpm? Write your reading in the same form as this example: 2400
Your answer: 500
